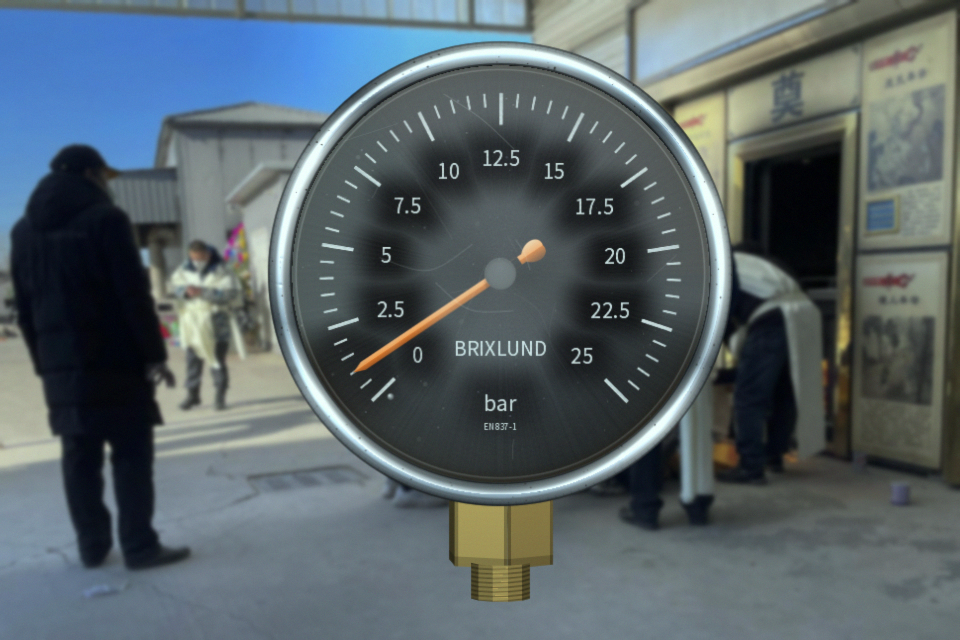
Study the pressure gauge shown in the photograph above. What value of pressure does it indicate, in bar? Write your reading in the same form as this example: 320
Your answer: 1
